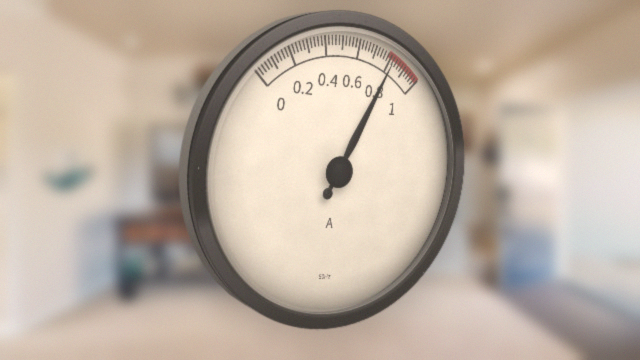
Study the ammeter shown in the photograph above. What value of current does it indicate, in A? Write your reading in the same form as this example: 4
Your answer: 0.8
